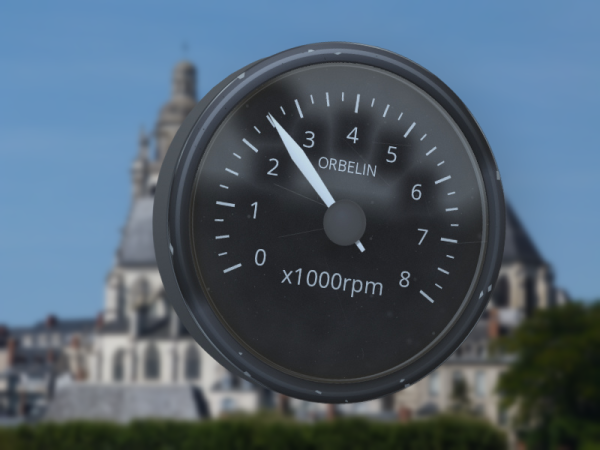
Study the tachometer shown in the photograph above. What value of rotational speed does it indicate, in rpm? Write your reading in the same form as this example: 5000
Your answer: 2500
